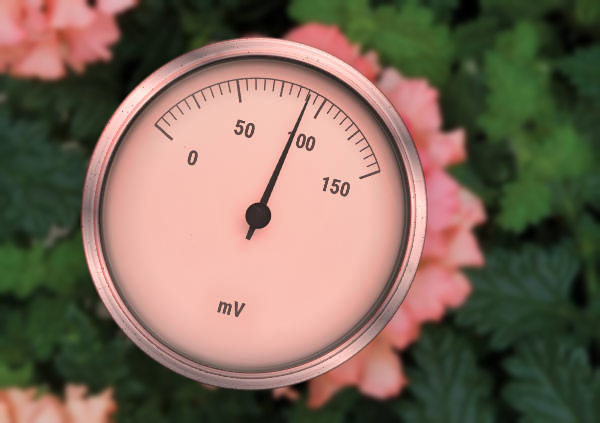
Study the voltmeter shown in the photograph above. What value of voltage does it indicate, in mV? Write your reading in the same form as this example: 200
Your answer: 90
